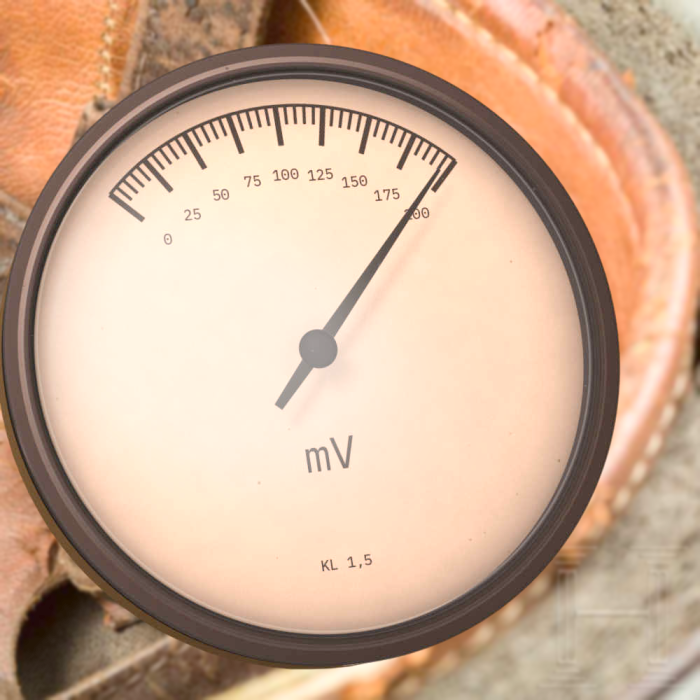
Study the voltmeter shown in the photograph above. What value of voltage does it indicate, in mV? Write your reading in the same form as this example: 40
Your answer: 195
